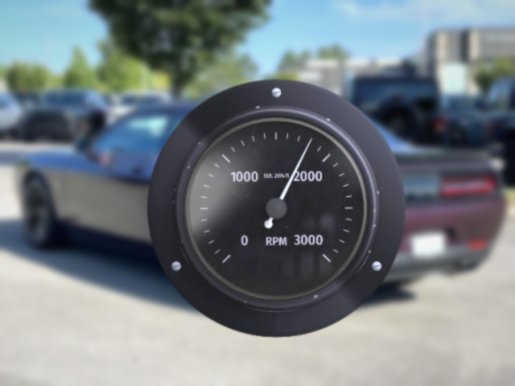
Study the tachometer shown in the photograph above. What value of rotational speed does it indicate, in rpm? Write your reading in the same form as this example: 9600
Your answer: 1800
